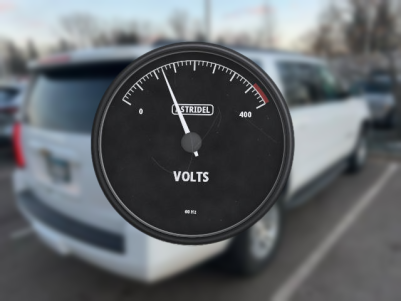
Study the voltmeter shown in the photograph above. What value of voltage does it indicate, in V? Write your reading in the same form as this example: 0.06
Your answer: 120
